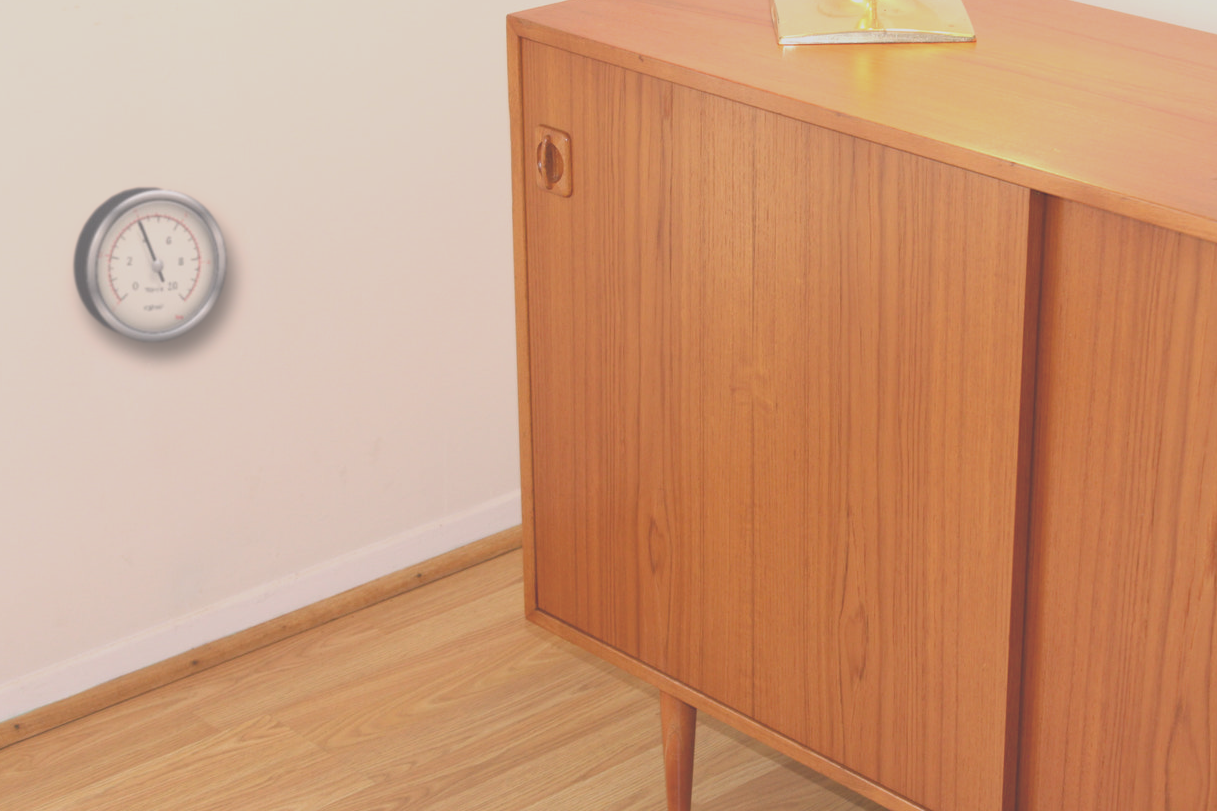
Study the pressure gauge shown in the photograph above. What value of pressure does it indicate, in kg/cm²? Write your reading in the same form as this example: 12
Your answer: 4
